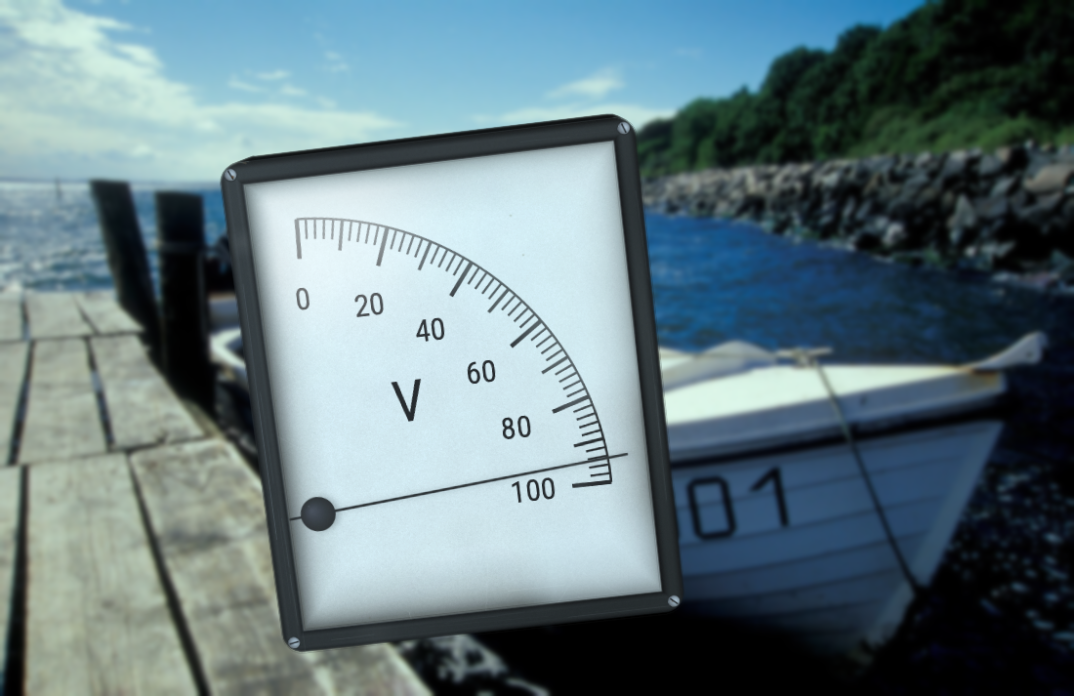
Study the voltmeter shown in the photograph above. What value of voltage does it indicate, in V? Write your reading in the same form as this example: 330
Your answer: 94
